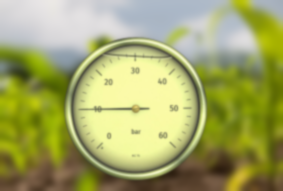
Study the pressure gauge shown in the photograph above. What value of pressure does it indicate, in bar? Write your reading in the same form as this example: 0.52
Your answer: 10
